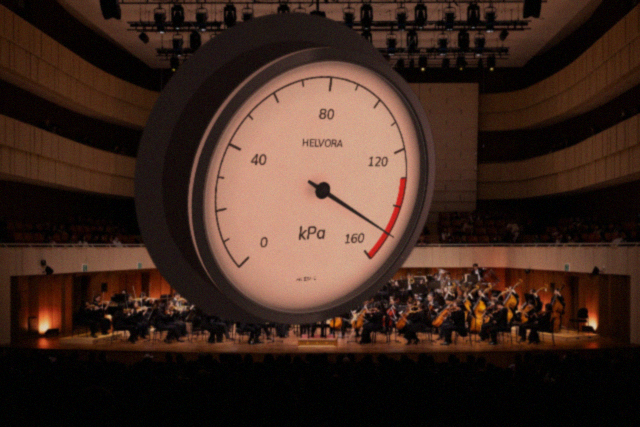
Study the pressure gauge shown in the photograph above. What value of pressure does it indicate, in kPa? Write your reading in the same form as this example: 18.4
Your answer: 150
